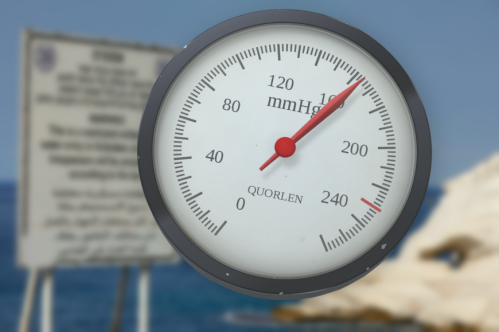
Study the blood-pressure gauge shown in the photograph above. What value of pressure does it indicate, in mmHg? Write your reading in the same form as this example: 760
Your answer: 164
